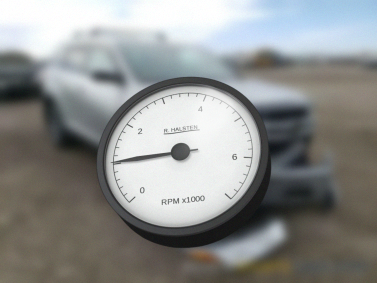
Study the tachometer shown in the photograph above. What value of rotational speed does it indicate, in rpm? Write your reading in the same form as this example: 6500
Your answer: 1000
